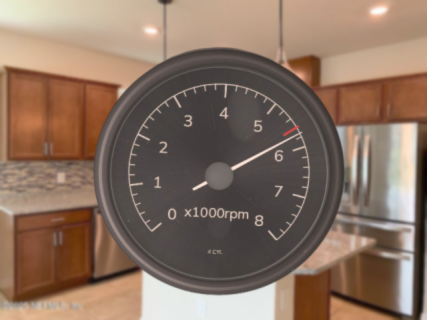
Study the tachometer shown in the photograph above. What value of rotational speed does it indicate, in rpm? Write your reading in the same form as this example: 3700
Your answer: 5700
